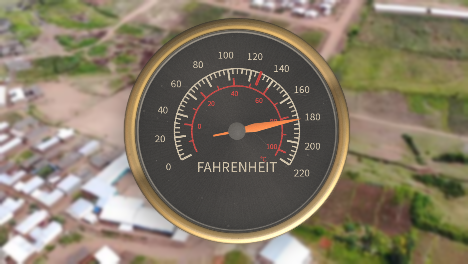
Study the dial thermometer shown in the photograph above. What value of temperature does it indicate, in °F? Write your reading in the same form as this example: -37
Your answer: 180
